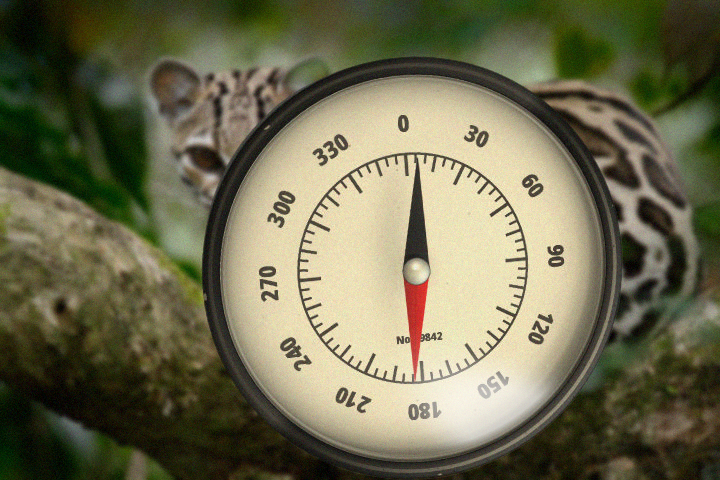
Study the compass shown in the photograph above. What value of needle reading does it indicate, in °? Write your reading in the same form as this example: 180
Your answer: 185
